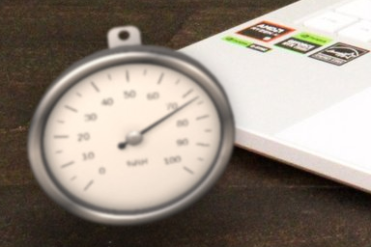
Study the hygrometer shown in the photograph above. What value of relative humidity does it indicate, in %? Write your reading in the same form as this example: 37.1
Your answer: 72.5
